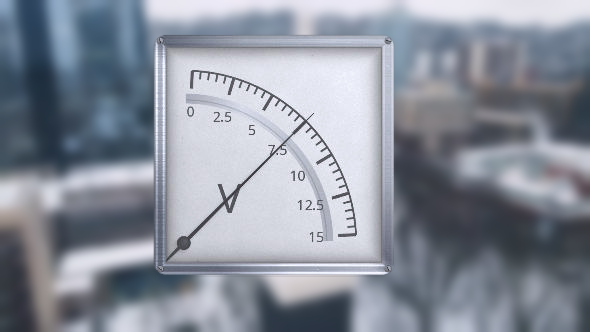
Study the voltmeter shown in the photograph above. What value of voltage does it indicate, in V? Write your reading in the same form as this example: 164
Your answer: 7.5
